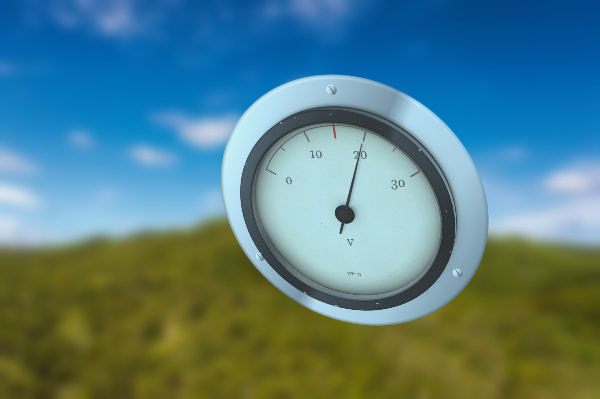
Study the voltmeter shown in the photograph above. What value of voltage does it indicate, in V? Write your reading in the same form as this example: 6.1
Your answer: 20
